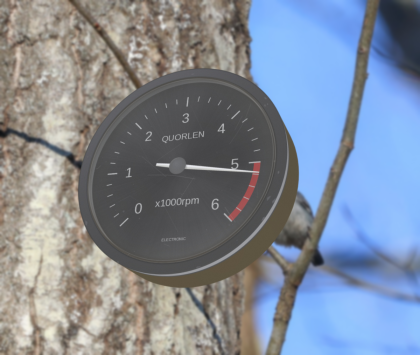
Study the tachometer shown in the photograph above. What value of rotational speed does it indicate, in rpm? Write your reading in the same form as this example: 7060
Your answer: 5200
